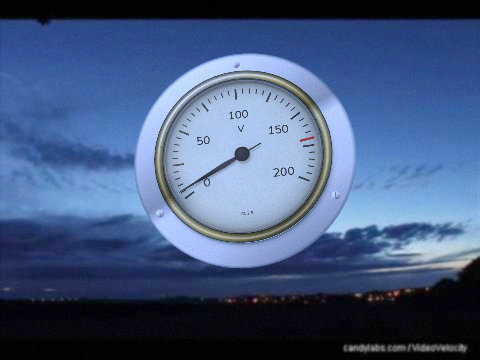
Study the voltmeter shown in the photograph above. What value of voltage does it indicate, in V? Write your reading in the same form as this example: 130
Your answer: 5
